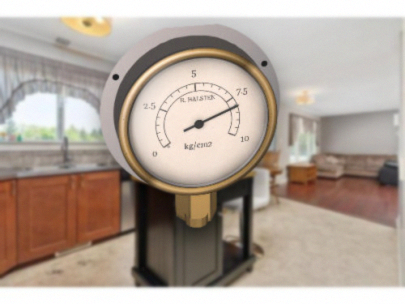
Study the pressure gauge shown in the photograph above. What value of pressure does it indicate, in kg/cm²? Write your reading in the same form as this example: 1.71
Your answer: 8
